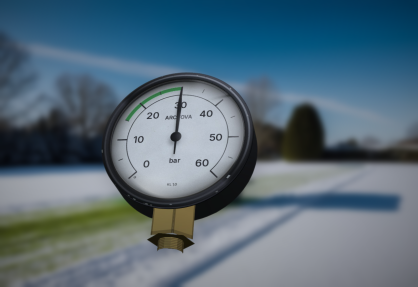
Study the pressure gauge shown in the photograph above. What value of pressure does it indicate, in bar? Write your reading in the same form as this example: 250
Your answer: 30
